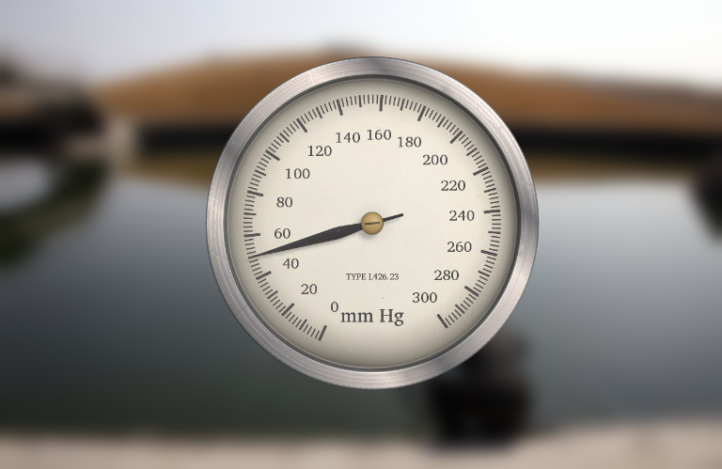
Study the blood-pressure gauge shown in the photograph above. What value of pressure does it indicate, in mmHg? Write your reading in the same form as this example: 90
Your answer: 50
